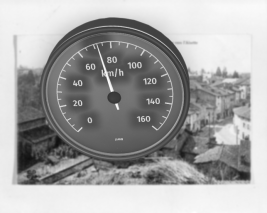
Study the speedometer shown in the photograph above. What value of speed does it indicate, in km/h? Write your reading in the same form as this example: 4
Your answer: 72.5
